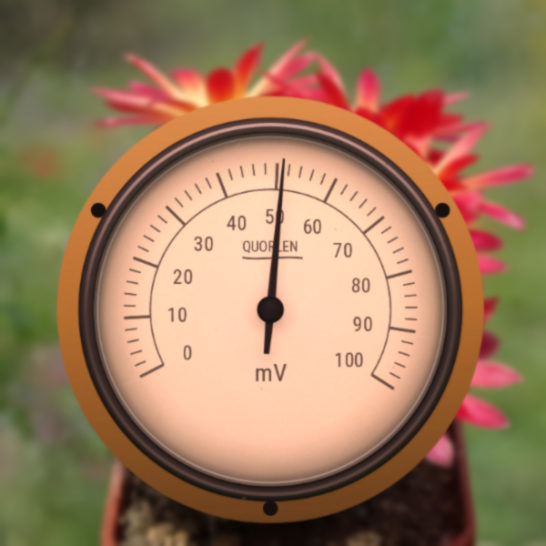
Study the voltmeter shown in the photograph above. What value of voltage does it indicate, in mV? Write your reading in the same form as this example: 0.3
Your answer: 51
